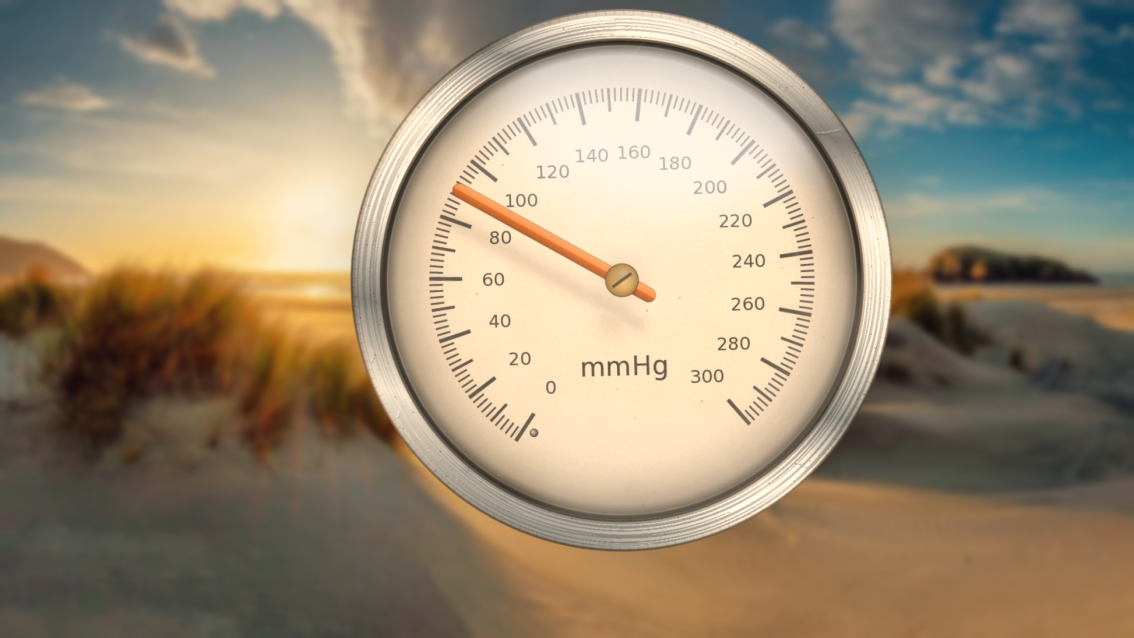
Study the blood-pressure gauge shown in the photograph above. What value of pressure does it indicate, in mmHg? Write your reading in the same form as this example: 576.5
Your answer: 90
